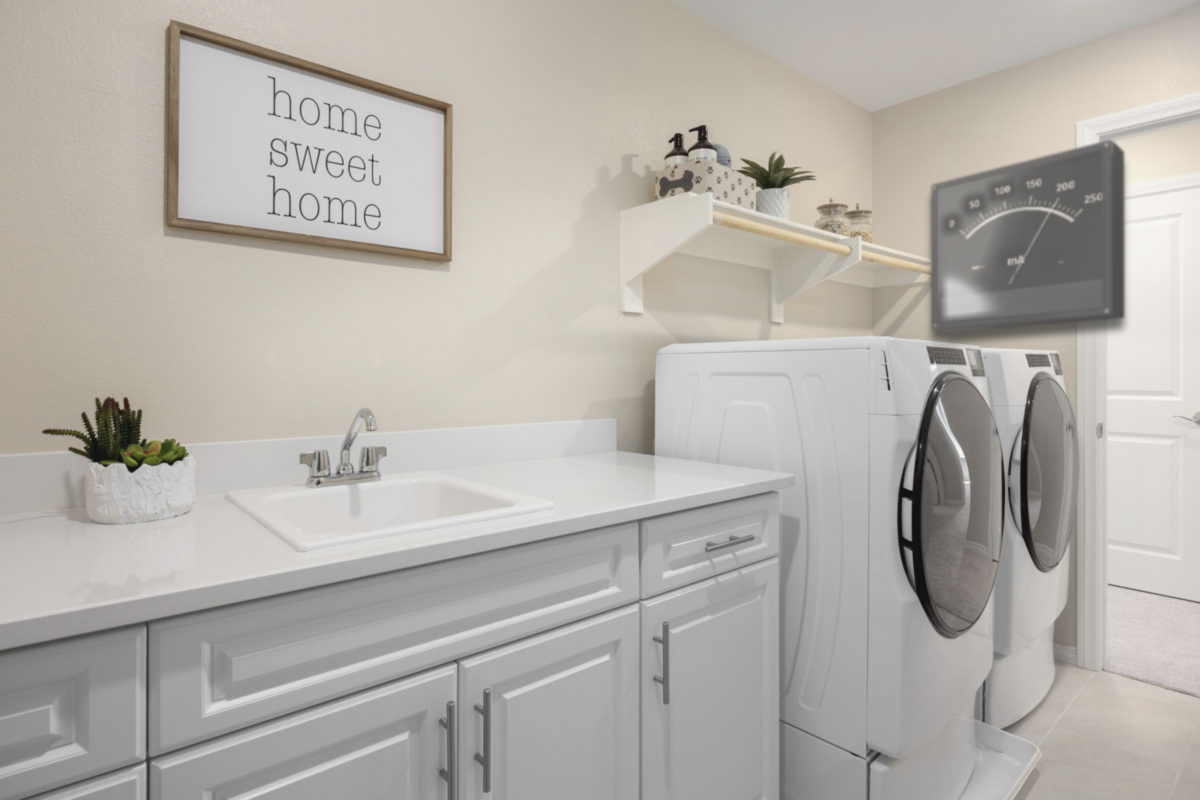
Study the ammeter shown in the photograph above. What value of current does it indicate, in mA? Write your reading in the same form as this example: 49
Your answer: 200
